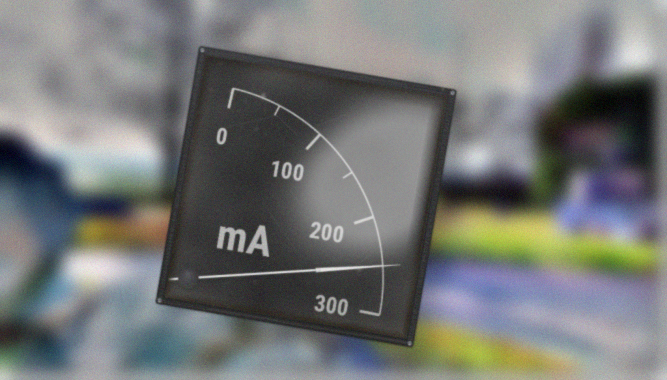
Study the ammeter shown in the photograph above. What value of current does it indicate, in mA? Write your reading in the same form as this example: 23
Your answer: 250
